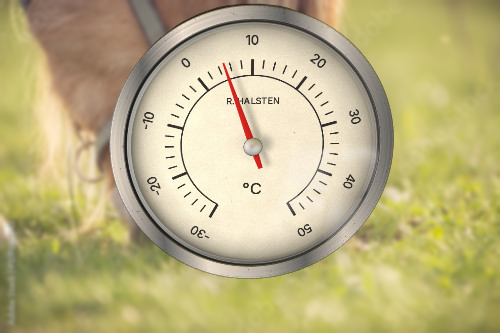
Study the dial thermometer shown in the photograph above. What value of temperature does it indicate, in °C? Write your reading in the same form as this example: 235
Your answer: 5
